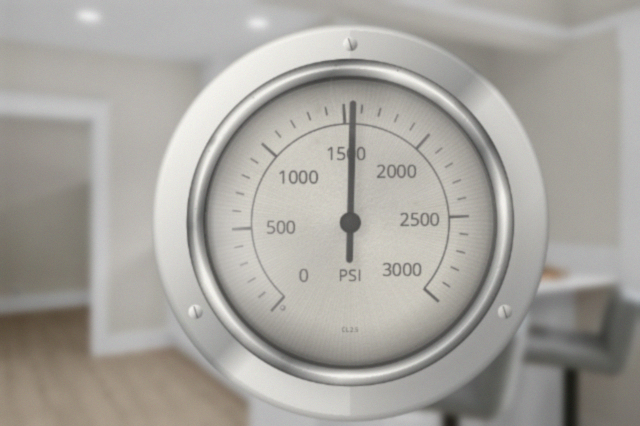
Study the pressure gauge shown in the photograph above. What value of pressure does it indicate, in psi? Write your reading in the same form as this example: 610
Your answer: 1550
